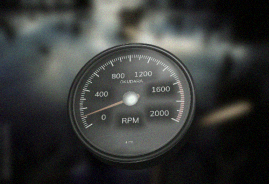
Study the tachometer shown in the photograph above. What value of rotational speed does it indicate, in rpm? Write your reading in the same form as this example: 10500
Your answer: 100
